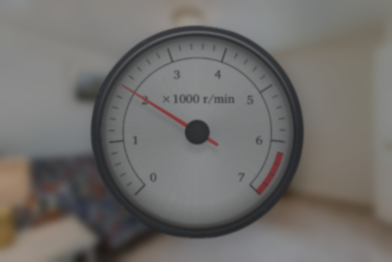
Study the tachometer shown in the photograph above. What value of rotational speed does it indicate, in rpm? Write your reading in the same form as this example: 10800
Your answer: 2000
